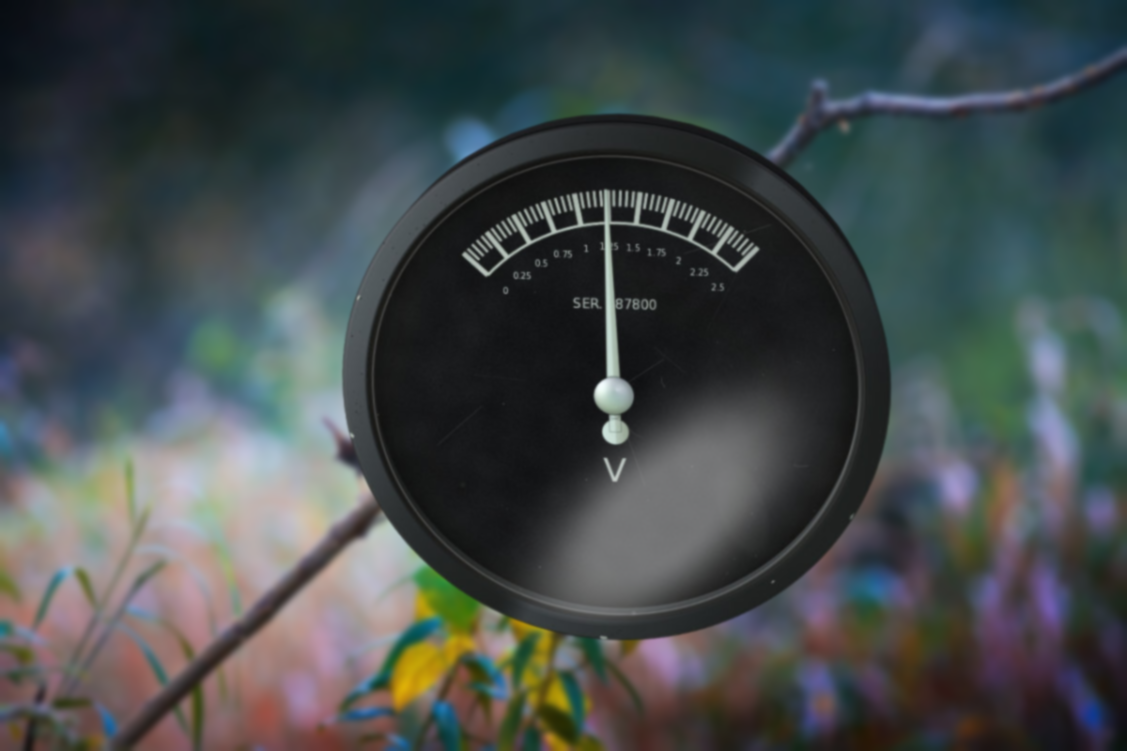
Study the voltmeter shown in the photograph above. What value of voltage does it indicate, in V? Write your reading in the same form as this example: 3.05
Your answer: 1.25
